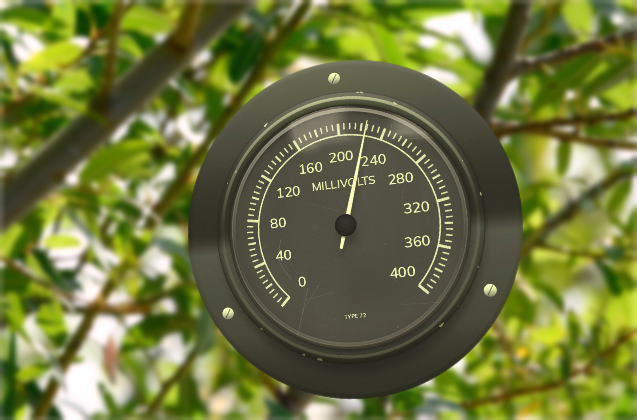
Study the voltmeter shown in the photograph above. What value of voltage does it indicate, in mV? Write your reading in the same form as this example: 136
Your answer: 225
